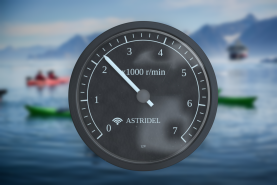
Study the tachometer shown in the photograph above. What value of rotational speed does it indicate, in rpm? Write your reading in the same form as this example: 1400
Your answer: 2300
